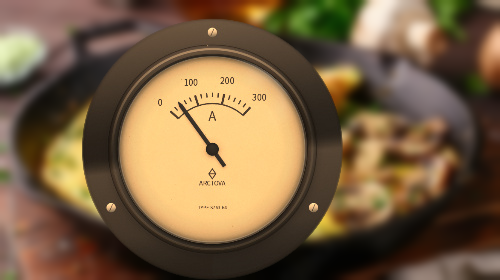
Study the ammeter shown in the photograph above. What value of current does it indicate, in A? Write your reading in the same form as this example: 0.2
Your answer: 40
